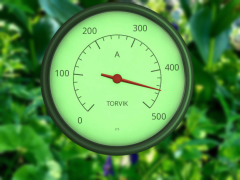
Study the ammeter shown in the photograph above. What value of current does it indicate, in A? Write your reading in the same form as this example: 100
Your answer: 450
